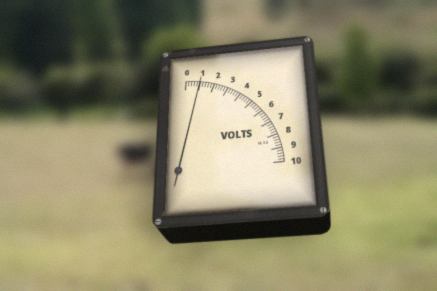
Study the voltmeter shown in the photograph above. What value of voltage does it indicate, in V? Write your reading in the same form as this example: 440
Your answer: 1
